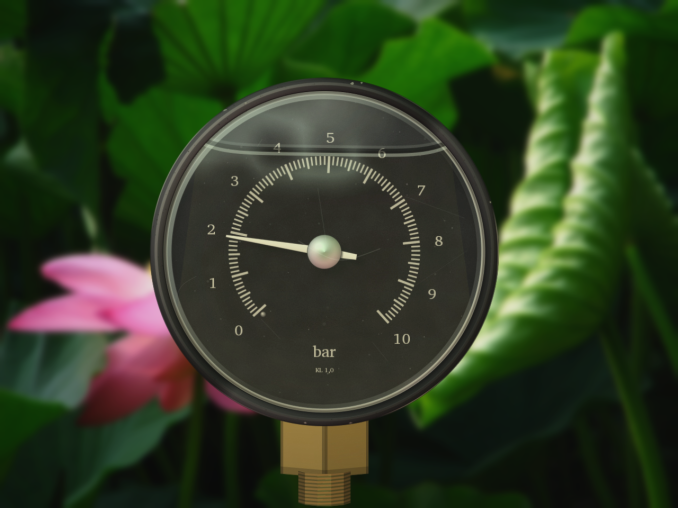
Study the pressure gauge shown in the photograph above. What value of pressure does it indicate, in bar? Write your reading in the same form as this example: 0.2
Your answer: 1.9
